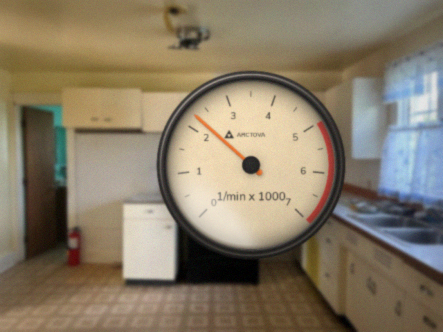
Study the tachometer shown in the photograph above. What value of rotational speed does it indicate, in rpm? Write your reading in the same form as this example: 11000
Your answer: 2250
